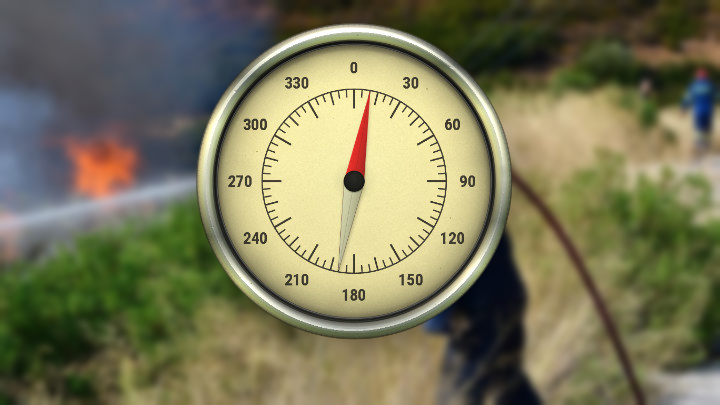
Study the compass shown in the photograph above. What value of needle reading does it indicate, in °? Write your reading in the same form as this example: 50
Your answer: 10
